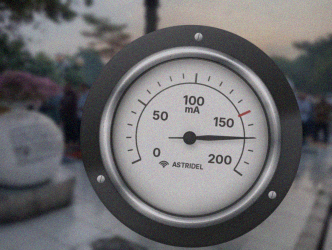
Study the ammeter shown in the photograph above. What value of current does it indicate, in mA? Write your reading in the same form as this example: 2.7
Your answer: 170
